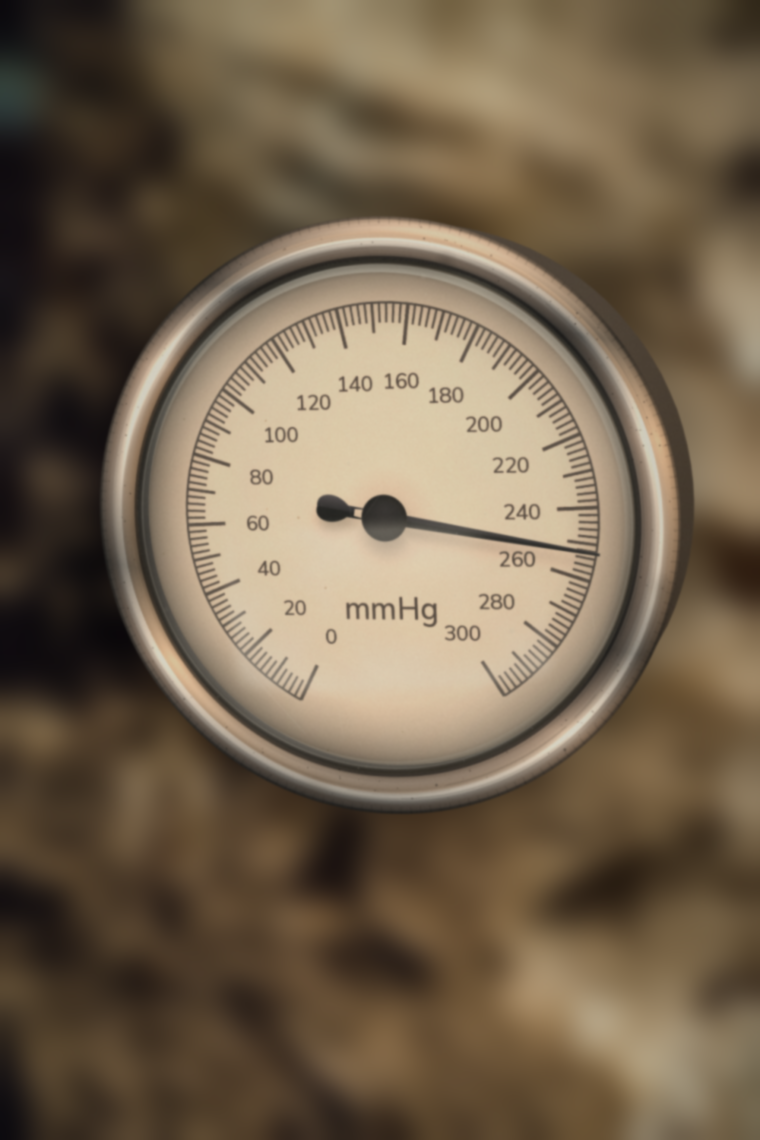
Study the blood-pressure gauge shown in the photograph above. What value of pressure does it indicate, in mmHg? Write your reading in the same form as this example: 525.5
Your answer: 252
